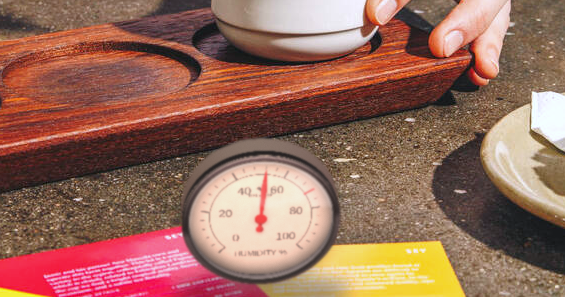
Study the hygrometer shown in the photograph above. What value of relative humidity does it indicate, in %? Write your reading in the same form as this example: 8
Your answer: 52
